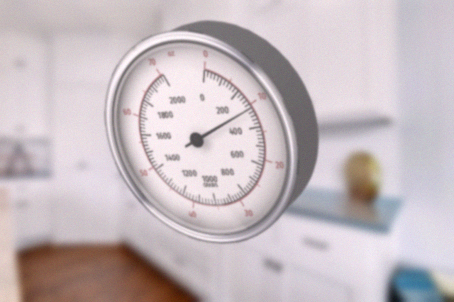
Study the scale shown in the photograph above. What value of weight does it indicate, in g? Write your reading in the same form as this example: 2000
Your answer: 300
